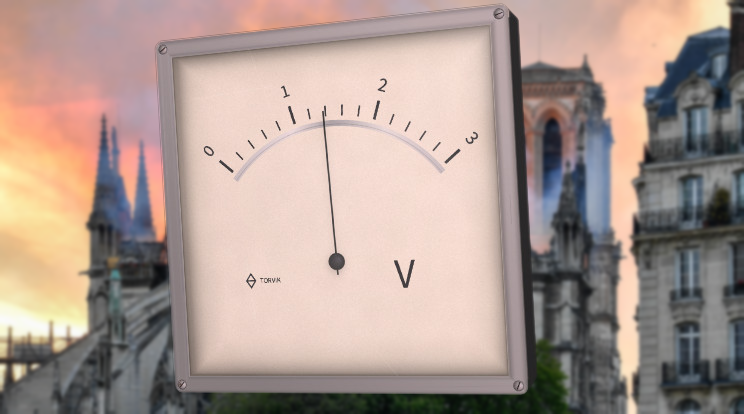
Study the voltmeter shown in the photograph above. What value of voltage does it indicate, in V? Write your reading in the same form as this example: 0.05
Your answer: 1.4
